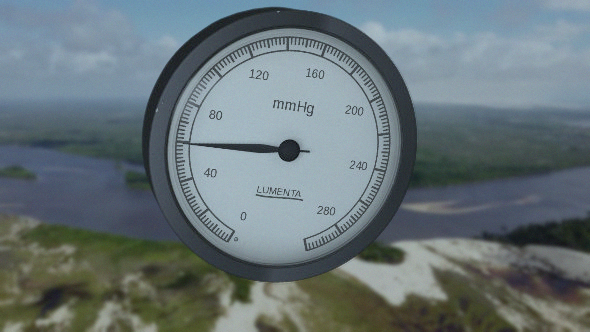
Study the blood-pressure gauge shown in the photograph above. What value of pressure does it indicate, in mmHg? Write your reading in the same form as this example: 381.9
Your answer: 60
